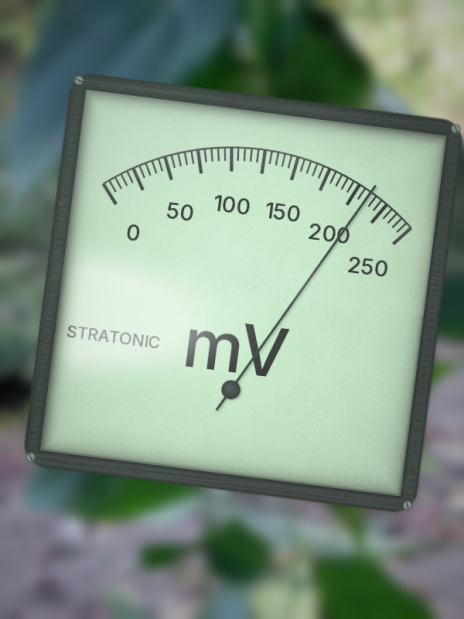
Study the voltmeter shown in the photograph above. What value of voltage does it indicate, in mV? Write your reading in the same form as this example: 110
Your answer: 210
